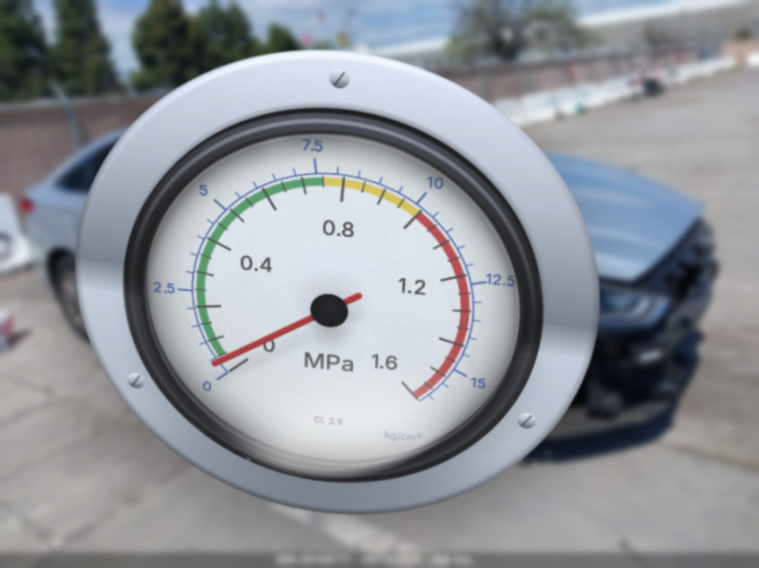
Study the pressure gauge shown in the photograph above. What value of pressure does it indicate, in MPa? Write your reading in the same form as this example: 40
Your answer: 0.05
